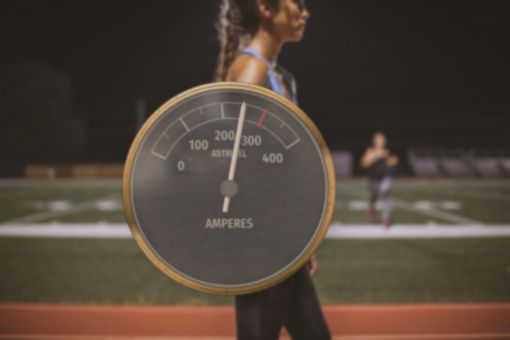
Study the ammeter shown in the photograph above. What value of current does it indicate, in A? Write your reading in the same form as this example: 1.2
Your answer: 250
